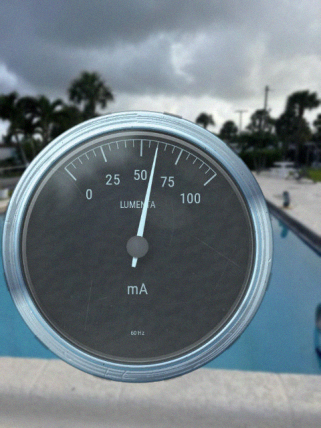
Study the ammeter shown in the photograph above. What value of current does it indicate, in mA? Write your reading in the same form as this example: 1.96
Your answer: 60
